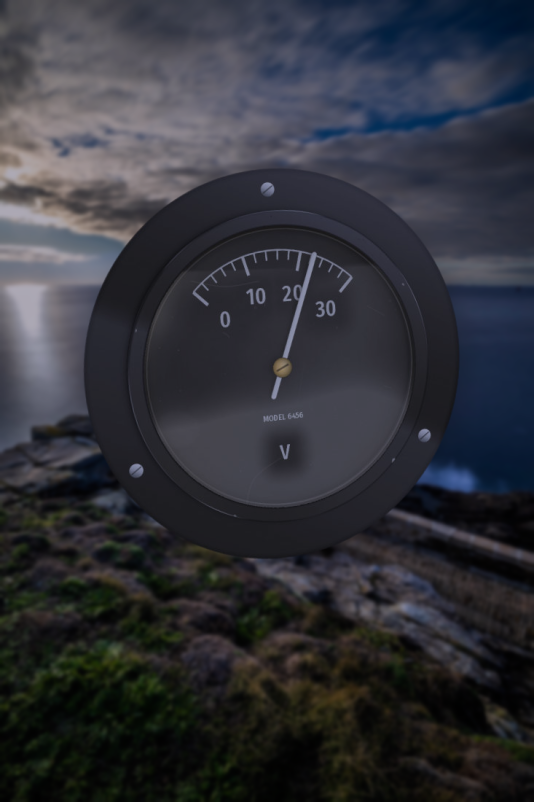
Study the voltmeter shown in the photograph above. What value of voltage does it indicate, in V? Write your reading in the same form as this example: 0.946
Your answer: 22
